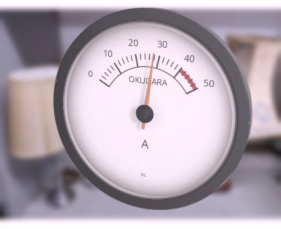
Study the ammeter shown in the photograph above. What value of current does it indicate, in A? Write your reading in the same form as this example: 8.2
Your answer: 28
